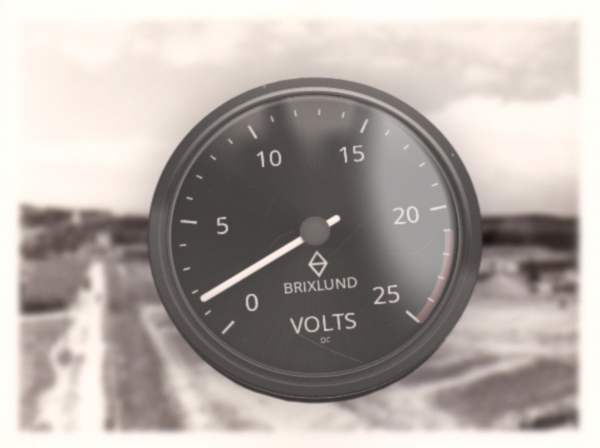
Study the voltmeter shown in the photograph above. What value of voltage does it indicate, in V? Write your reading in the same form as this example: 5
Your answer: 1.5
